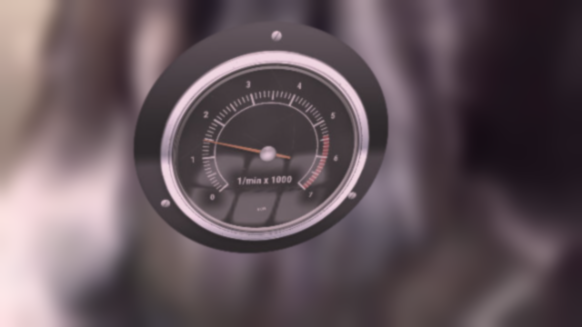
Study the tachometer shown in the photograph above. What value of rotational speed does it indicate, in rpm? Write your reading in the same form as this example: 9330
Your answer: 1500
